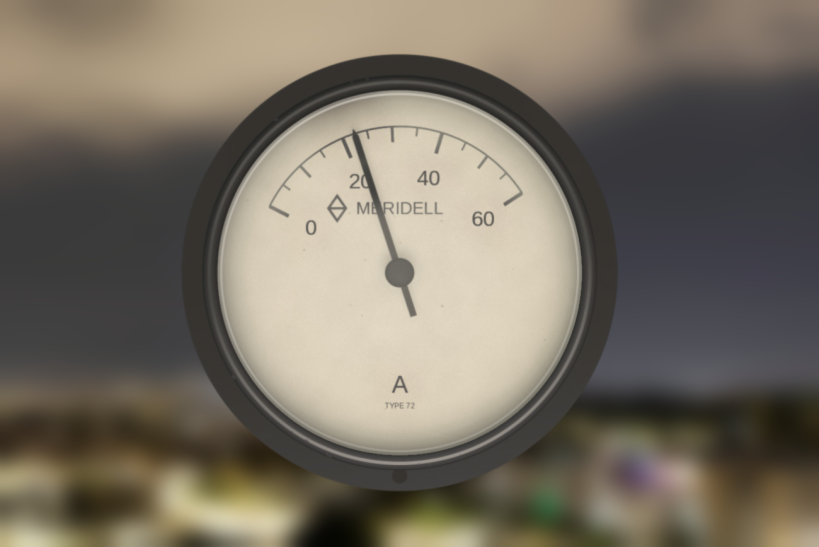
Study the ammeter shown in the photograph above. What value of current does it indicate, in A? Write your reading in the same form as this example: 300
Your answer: 22.5
